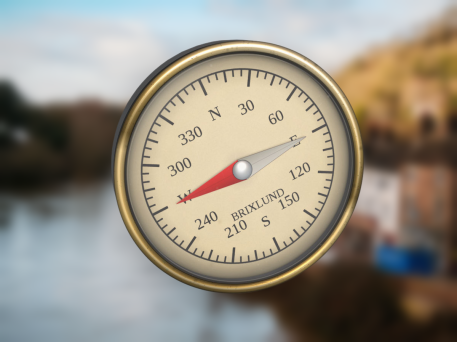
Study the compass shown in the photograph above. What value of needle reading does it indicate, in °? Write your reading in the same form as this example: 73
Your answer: 270
